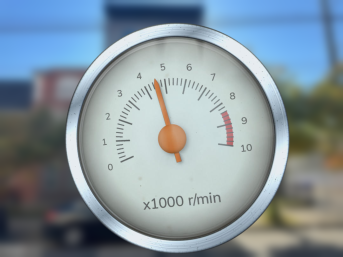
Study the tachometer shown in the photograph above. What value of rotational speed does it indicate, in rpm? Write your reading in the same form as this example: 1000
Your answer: 4600
